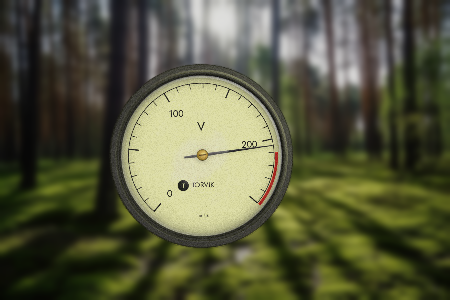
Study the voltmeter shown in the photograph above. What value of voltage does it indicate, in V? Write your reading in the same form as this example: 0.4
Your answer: 205
